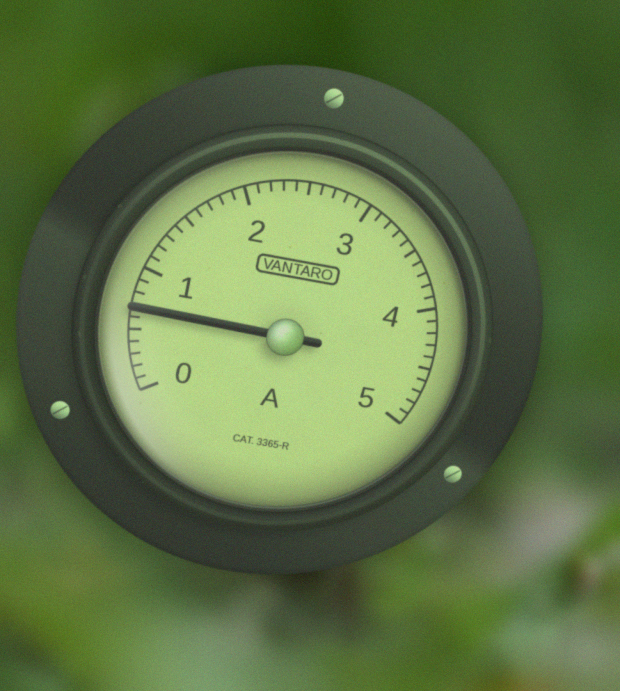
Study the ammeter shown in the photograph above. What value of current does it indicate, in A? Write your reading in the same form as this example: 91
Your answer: 0.7
